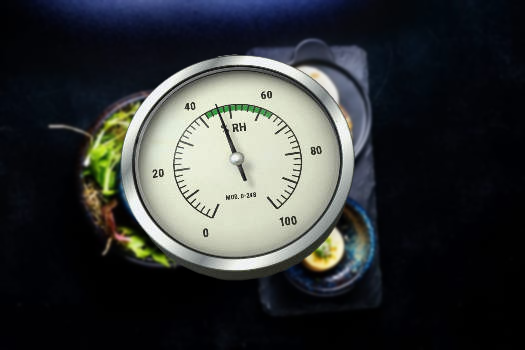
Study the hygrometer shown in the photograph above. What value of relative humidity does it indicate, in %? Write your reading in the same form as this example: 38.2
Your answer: 46
